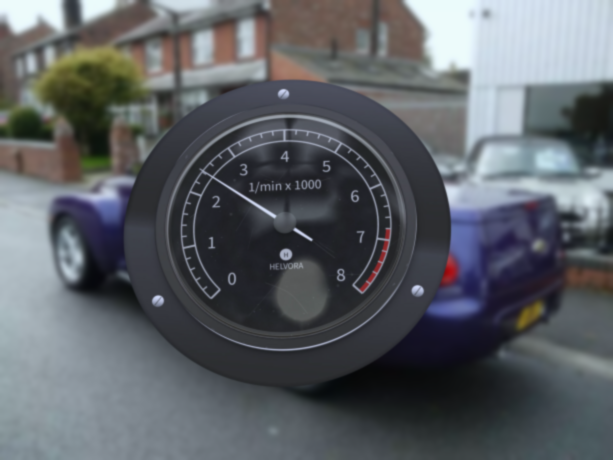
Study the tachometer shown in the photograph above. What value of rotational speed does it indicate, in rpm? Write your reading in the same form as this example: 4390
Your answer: 2400
